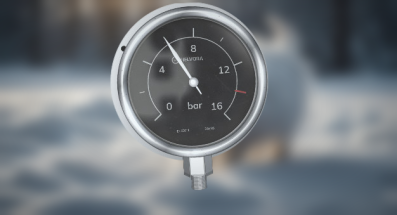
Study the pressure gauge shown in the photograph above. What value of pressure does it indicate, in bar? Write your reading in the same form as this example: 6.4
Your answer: 6
